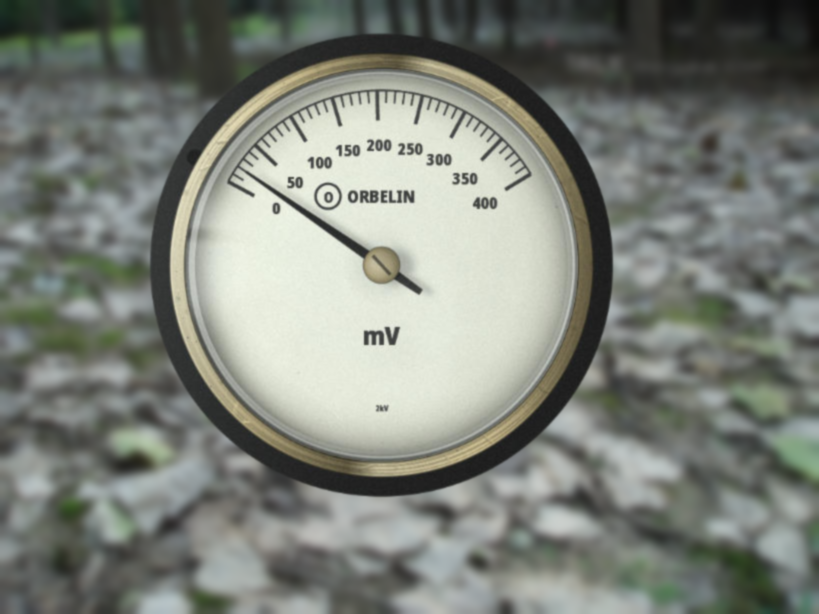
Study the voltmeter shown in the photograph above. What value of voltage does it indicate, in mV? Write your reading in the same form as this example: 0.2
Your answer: 20
